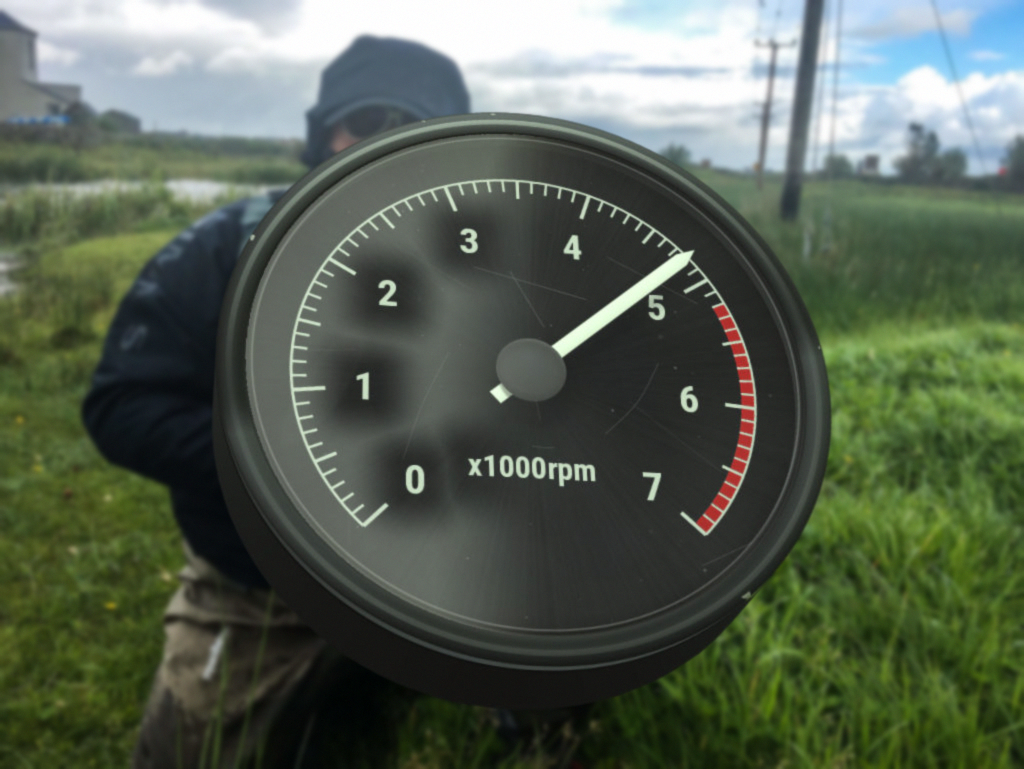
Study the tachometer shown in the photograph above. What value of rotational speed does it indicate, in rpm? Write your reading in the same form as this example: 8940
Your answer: 4800
